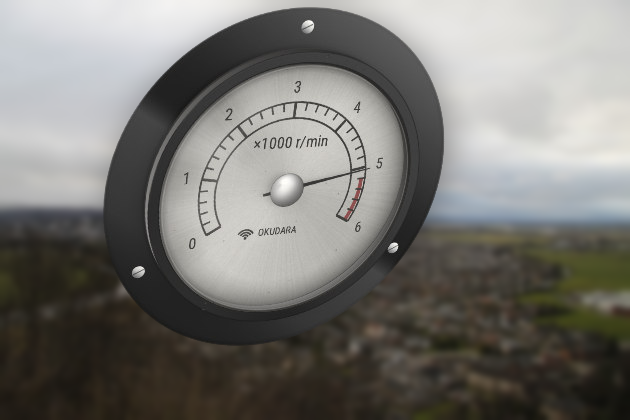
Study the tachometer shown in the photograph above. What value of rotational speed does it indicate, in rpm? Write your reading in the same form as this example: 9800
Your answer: 5000
